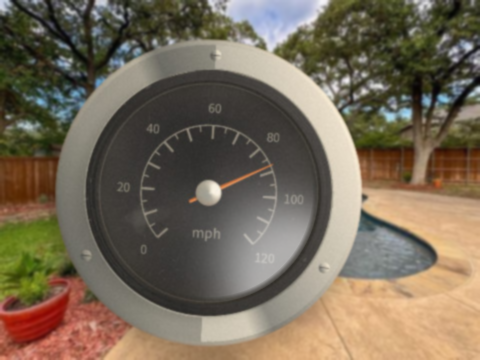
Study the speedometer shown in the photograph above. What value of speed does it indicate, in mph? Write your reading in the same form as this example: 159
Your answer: 87.5
